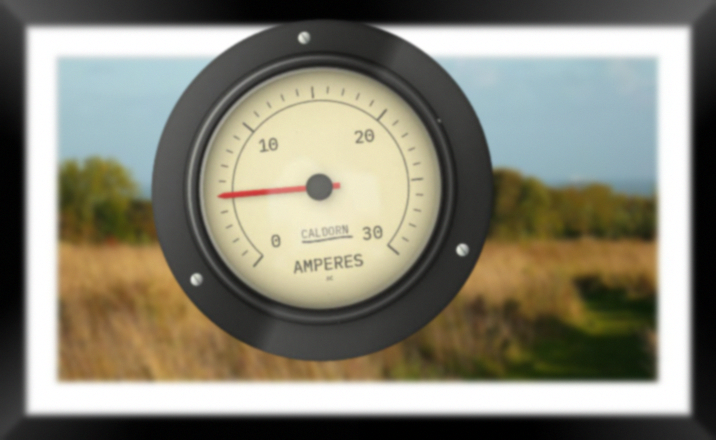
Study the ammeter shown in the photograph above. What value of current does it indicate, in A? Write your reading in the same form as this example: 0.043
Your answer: 5
